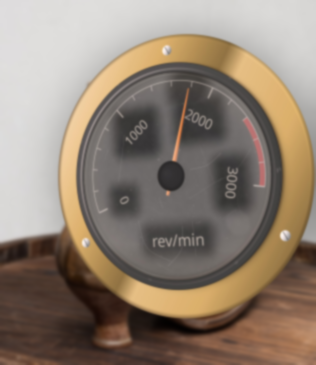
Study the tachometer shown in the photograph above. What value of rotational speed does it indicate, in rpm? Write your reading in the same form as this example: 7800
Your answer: 1800
